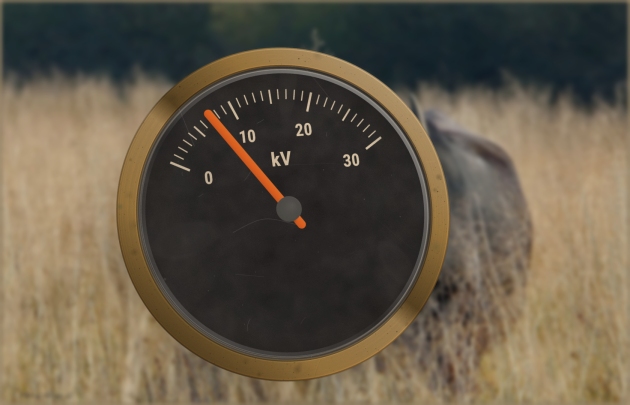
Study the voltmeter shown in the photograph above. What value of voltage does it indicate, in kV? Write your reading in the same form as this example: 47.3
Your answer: 7
